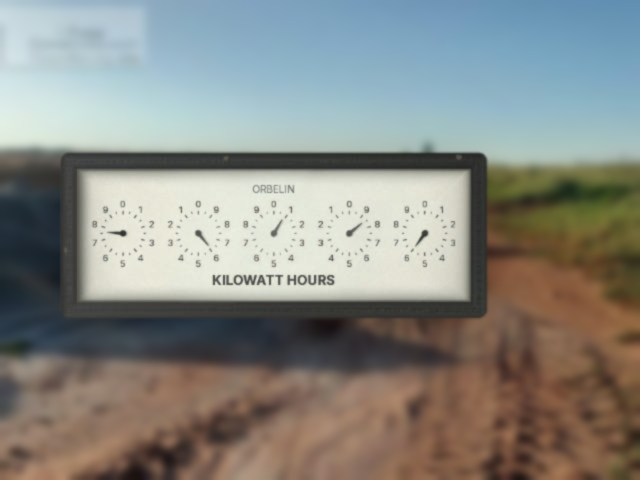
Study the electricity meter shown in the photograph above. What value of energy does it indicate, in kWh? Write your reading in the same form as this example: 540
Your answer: 76086
